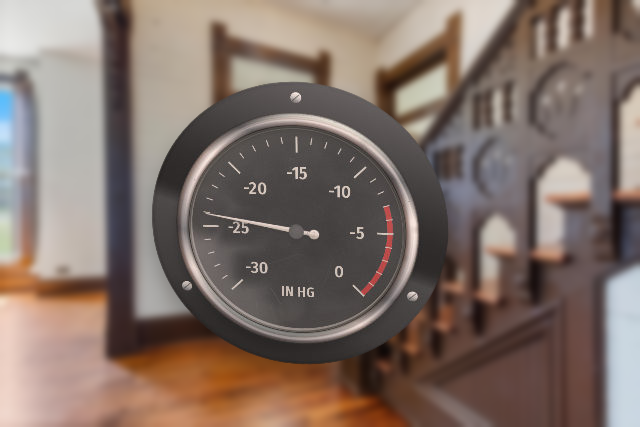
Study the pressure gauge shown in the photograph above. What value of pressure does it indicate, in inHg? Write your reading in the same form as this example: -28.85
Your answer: -24
